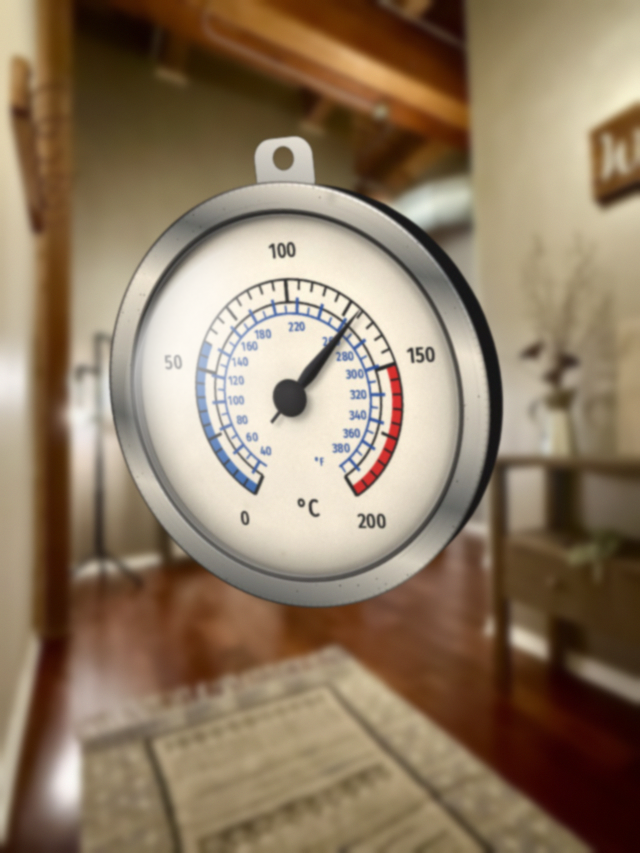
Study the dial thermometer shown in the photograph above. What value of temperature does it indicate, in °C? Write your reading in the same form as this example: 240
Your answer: 130
